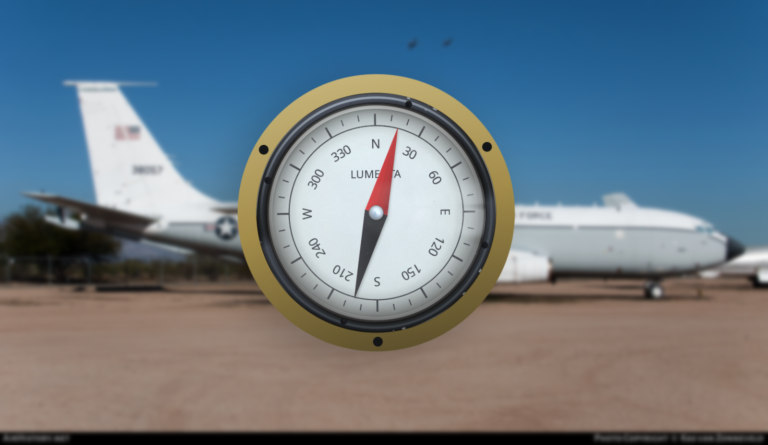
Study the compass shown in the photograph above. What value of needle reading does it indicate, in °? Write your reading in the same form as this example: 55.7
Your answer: 15
